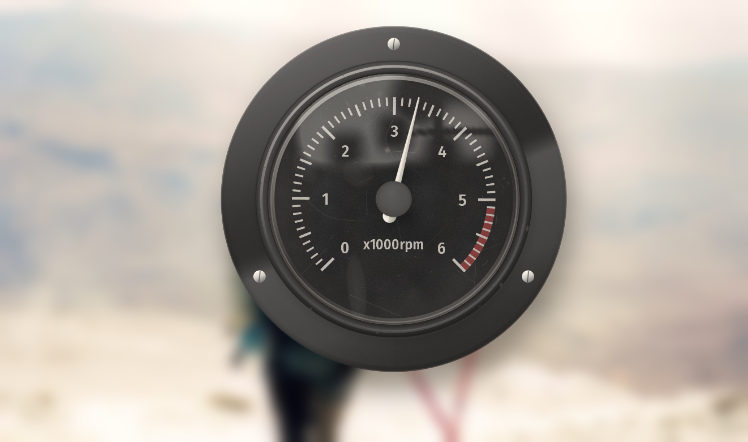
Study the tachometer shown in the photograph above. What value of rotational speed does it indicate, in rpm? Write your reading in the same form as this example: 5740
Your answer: 3300
